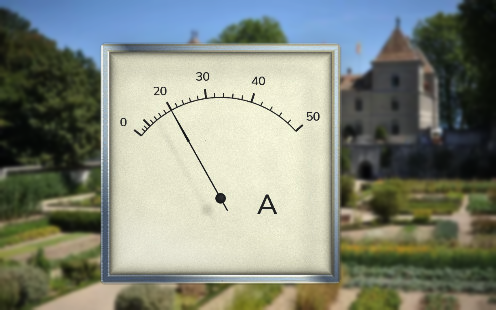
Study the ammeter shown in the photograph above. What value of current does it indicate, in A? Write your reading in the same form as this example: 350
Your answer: 20
